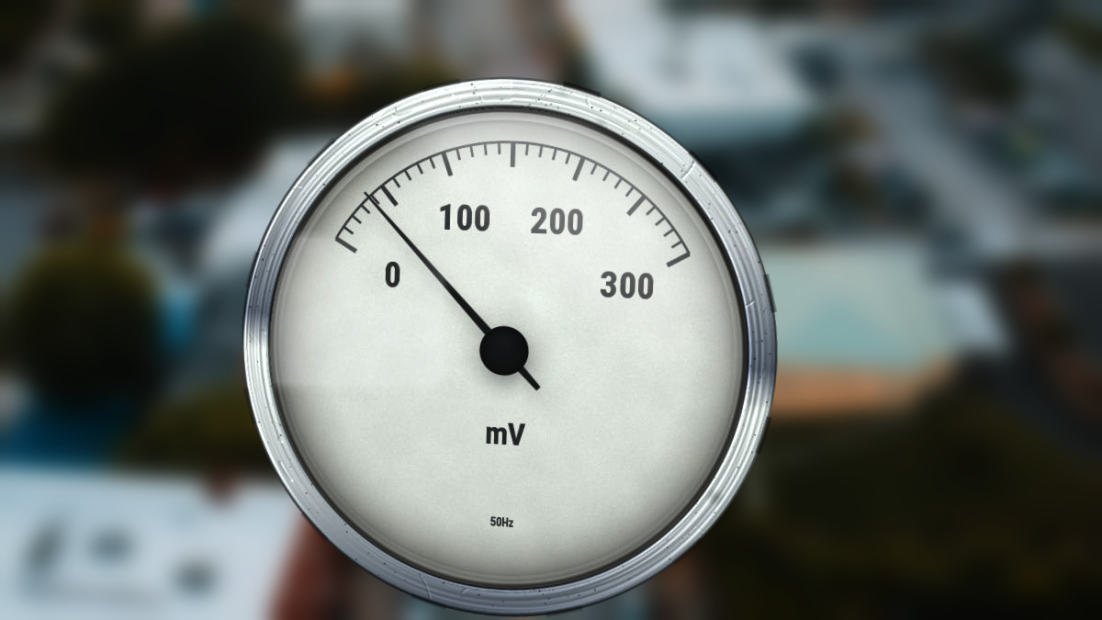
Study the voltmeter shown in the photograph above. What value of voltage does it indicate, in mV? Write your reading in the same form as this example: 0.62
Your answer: 40
